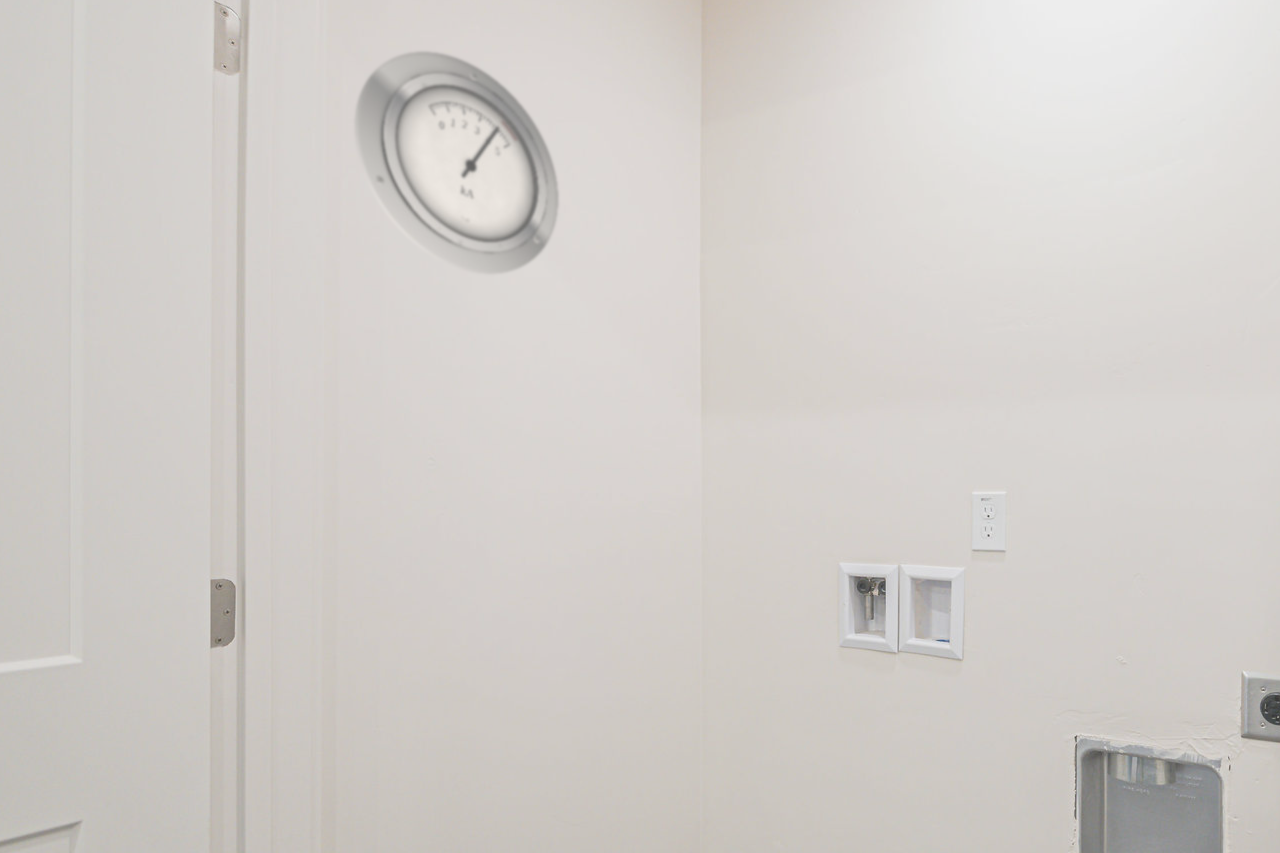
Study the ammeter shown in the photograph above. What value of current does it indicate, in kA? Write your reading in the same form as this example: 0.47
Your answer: 4
